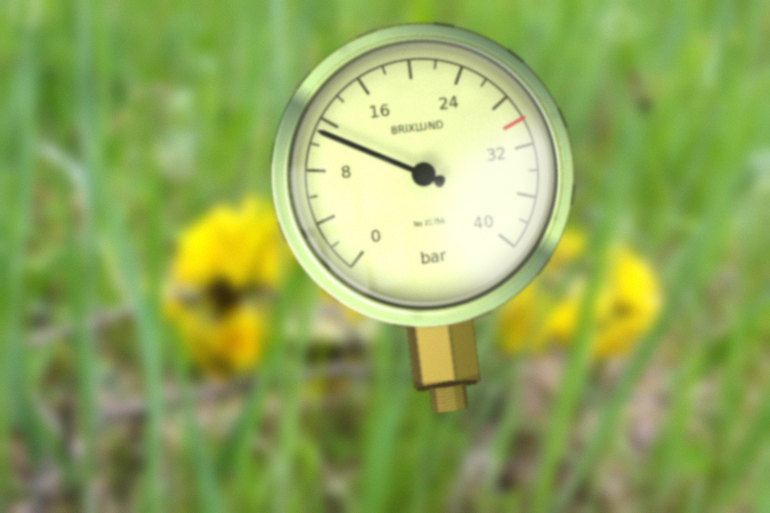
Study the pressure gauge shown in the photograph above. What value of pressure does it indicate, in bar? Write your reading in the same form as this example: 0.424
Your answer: 11
